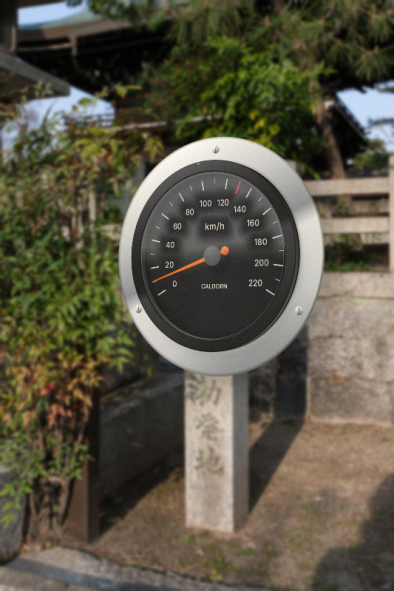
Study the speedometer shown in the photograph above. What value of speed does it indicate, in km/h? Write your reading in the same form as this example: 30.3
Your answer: 10
